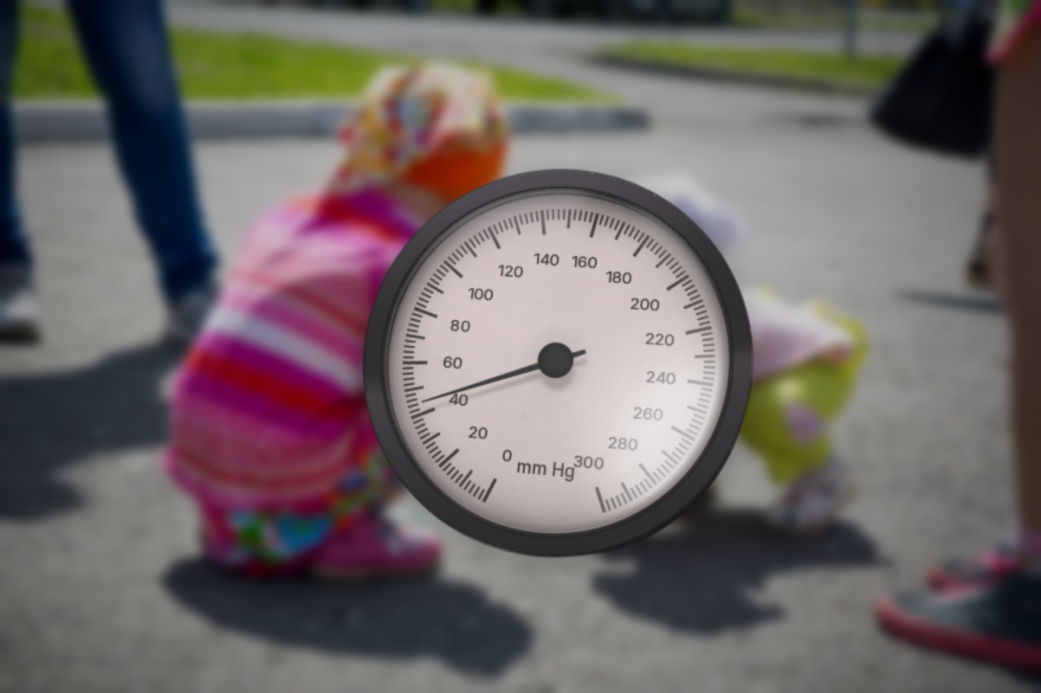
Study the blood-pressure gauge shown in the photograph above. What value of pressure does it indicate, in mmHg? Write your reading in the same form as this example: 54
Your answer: 44
